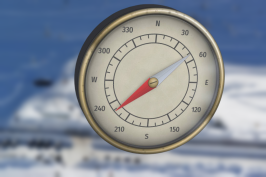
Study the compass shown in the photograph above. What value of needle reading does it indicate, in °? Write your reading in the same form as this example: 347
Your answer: 230
